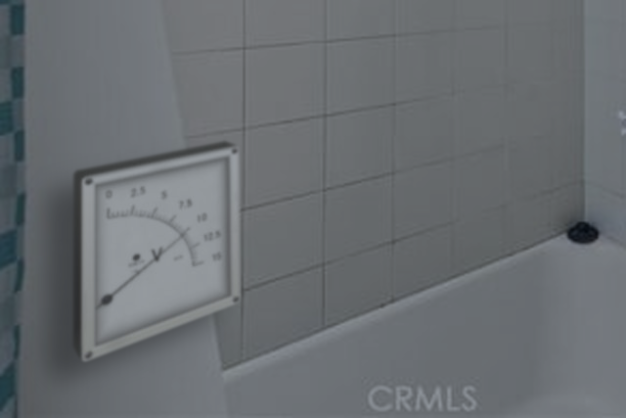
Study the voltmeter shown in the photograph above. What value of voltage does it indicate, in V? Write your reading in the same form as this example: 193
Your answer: 10
